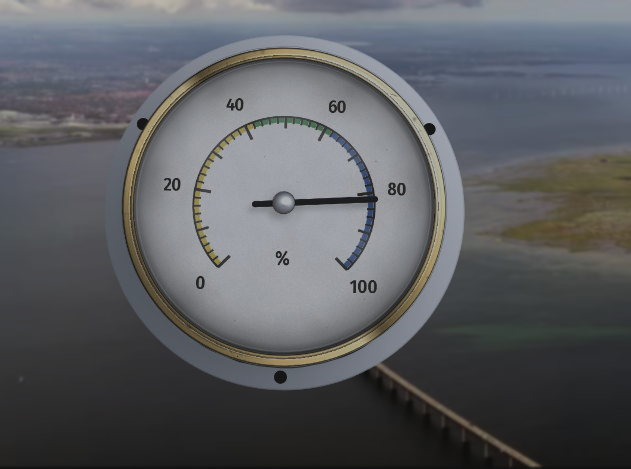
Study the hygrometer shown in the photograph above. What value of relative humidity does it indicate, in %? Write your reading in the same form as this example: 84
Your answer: 82
